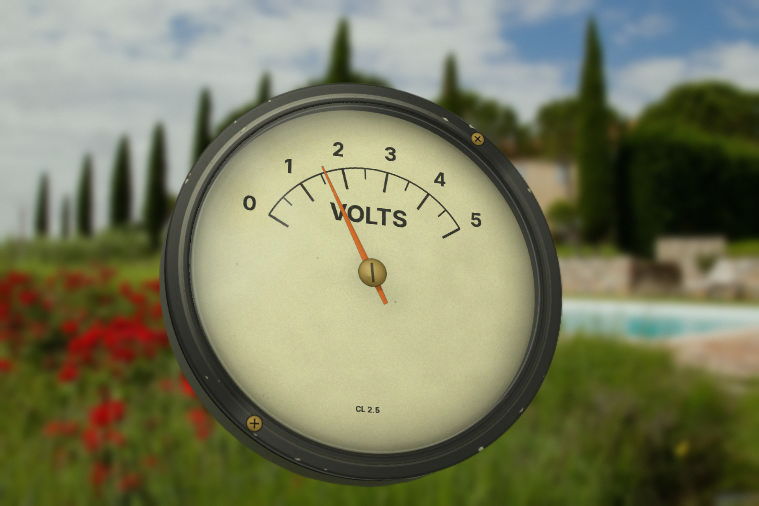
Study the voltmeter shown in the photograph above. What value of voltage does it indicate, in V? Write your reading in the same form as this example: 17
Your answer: 1.5
